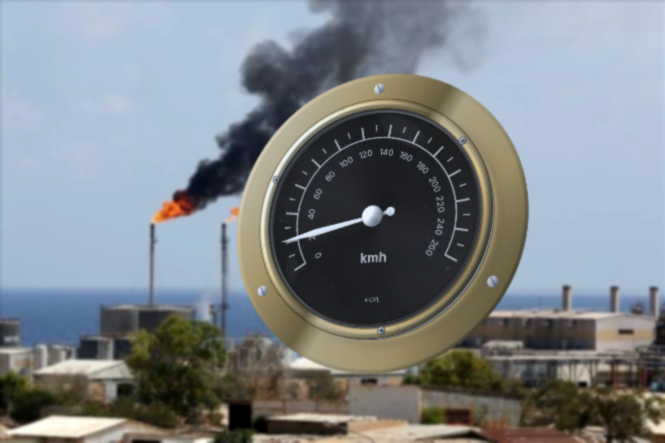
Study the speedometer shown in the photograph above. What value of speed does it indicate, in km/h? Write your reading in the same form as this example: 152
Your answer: 20
